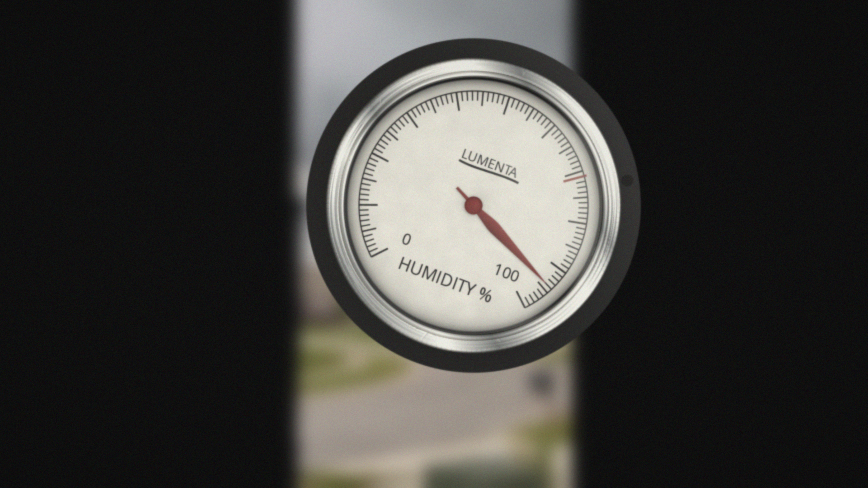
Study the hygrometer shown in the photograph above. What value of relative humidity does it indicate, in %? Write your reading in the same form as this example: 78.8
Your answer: 94
